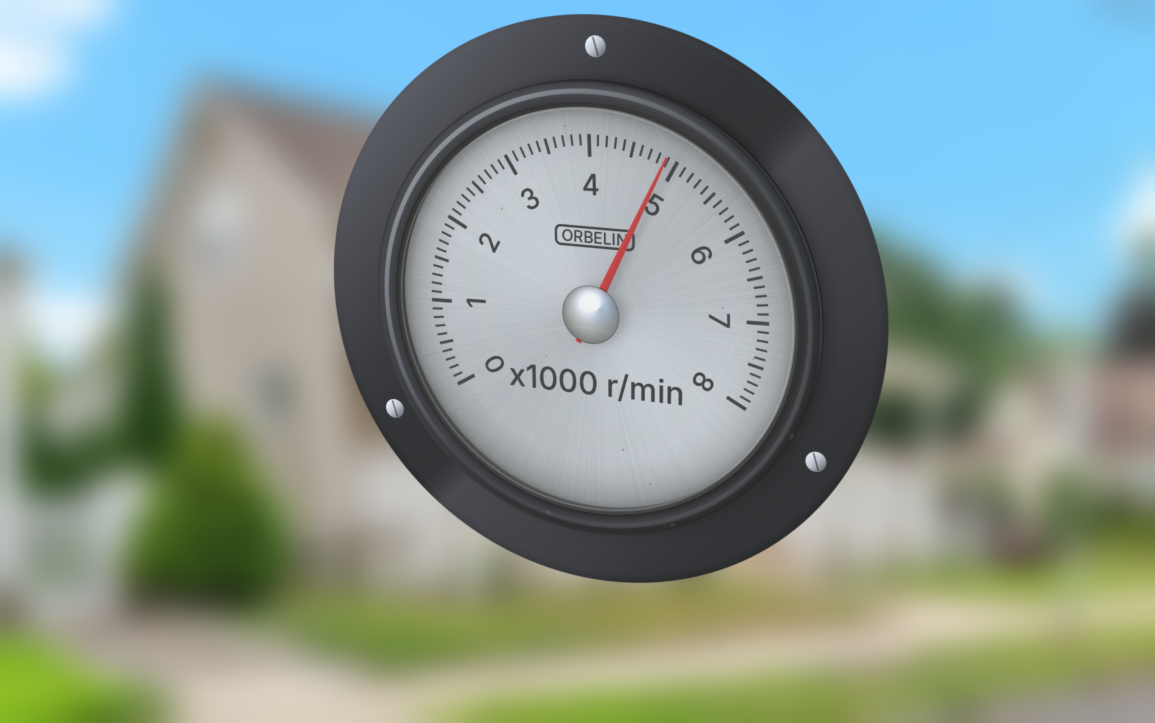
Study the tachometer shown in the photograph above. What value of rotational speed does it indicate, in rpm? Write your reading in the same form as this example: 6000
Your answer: 4900
